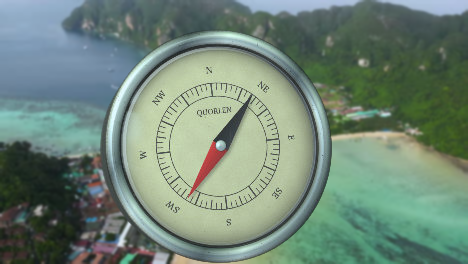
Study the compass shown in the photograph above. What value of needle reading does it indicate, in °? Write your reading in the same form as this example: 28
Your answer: 220
